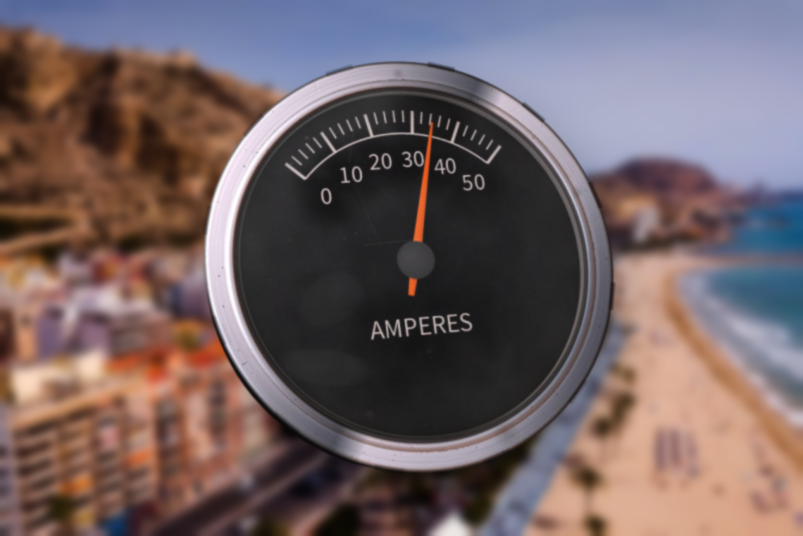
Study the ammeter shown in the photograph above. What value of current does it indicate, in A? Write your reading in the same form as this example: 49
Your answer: 34
